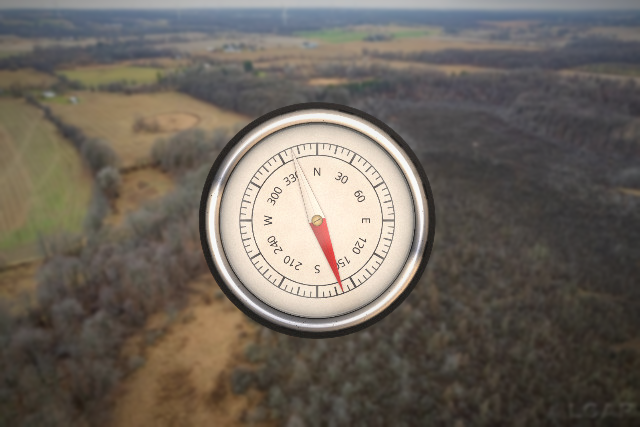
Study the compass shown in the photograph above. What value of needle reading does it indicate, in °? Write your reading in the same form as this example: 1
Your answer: 160
